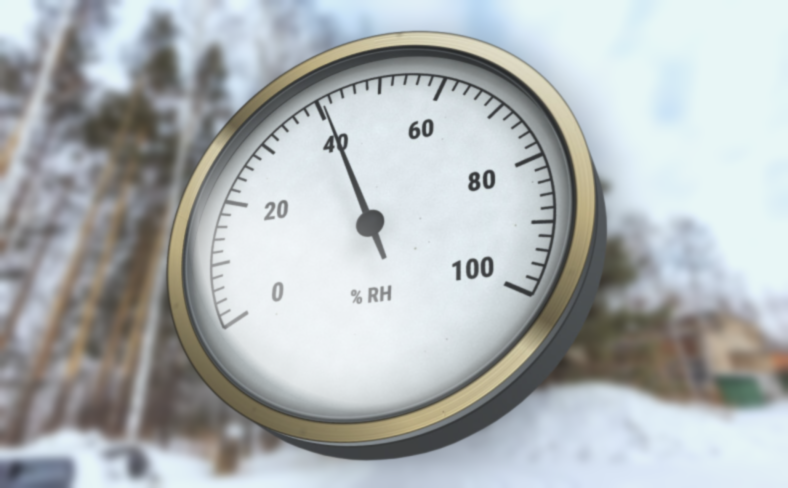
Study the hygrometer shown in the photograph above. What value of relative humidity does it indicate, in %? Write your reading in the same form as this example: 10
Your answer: 41
